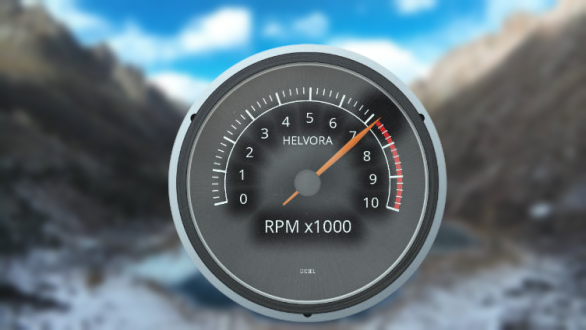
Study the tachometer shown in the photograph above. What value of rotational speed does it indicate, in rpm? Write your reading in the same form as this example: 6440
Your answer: 7200
